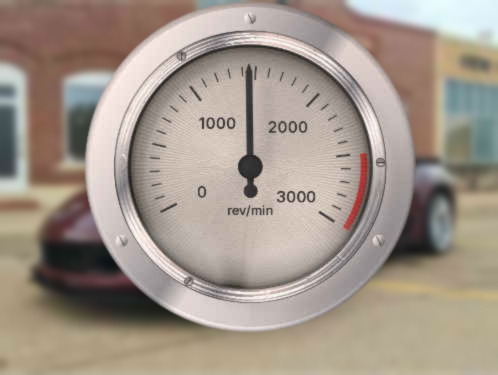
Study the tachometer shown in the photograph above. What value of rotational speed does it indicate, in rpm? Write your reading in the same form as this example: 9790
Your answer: 1450
